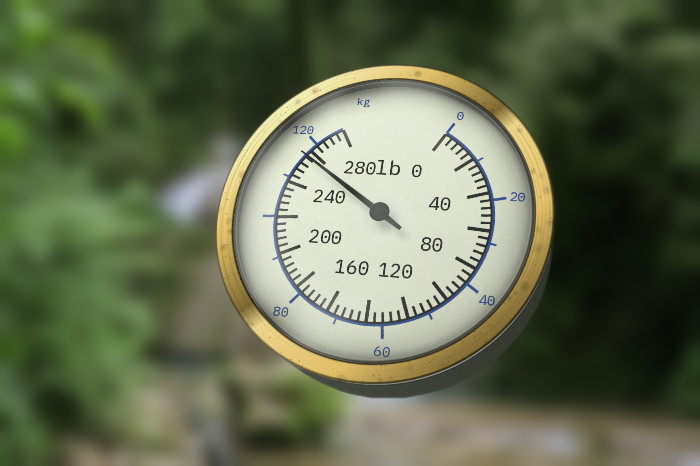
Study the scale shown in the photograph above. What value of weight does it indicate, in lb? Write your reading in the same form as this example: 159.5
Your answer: 256
